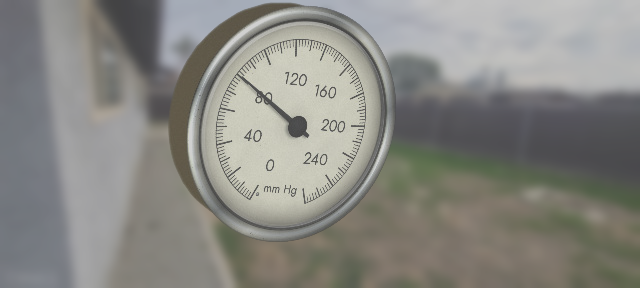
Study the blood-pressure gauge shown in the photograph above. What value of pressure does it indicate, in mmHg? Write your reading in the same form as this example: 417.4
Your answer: 80
